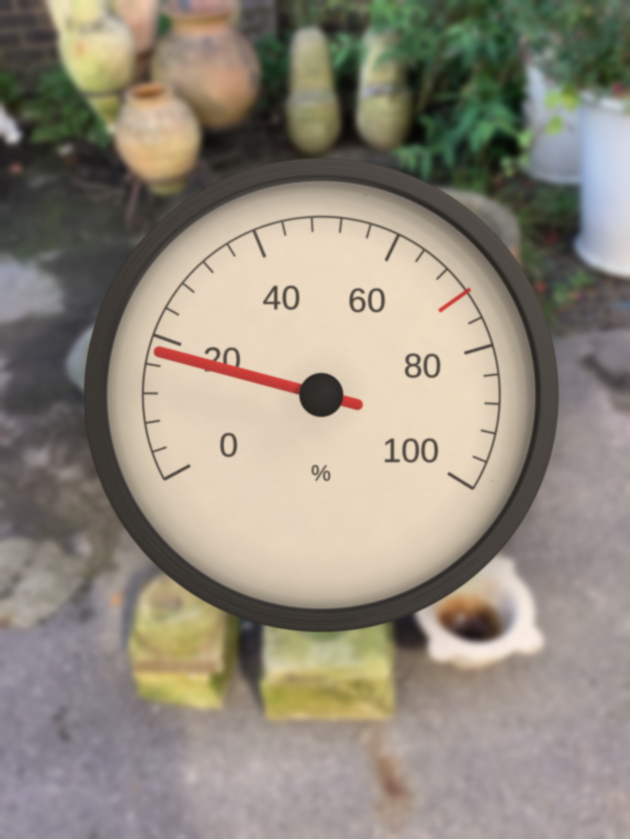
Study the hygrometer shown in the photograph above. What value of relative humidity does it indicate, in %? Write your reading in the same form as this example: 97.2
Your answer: 18
